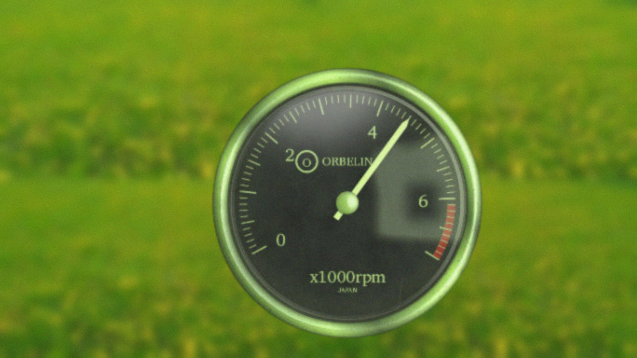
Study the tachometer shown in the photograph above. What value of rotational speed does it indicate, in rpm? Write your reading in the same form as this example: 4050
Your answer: 4500
